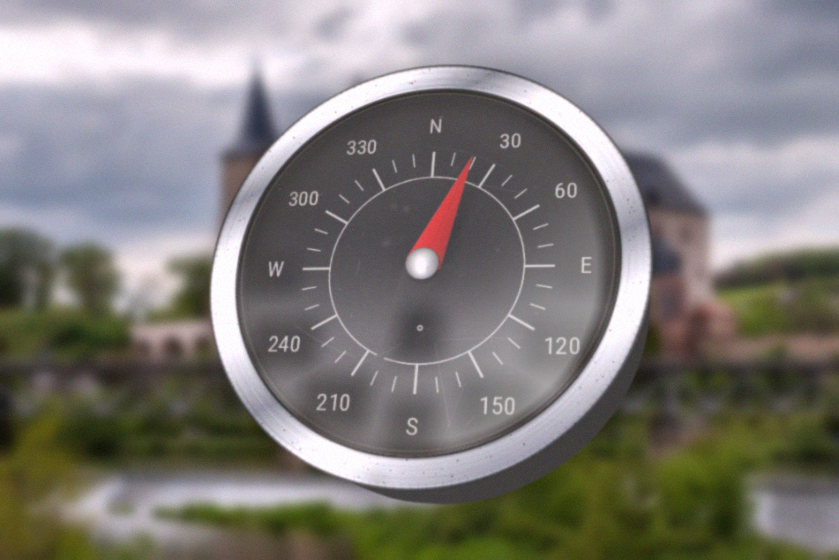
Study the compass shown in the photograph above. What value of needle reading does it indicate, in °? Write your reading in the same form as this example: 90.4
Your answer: 20
